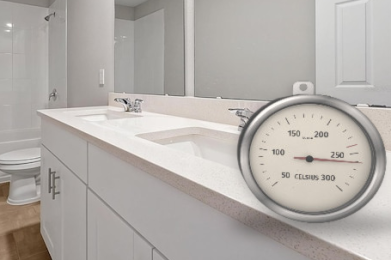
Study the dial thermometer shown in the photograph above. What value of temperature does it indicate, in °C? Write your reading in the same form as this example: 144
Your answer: 260
